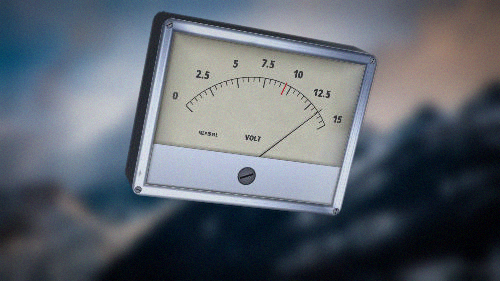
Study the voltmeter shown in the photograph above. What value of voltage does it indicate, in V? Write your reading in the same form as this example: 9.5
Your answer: 13.5
